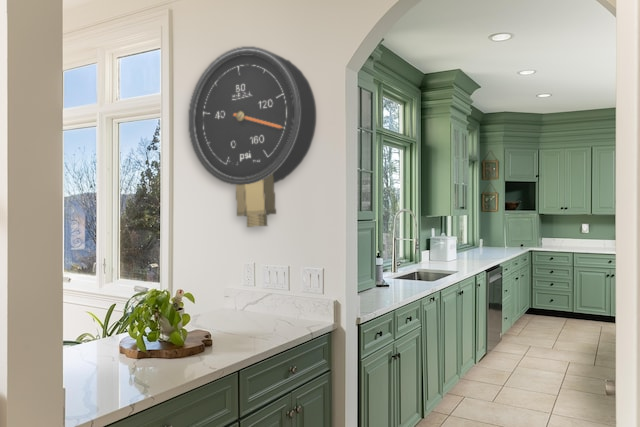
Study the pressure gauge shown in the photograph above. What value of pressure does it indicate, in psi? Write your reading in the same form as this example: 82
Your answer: 140
